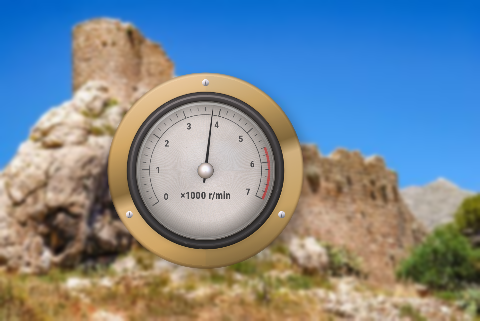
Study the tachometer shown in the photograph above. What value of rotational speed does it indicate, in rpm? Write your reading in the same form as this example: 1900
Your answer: 3800
